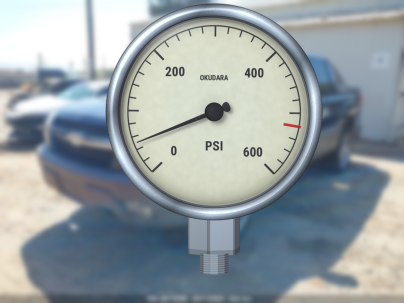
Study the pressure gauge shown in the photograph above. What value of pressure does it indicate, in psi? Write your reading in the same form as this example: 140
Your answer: 50
